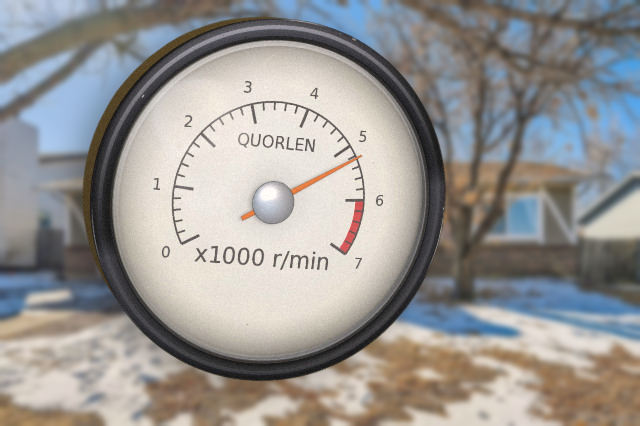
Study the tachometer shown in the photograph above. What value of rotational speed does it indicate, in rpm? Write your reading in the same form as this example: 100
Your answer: 5200
